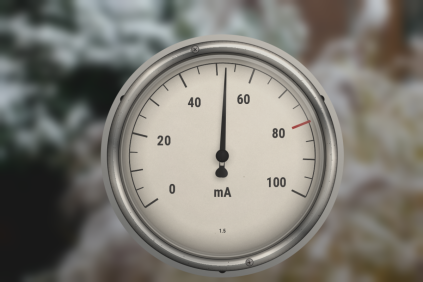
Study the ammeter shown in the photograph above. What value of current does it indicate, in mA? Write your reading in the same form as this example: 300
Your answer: 52.5
